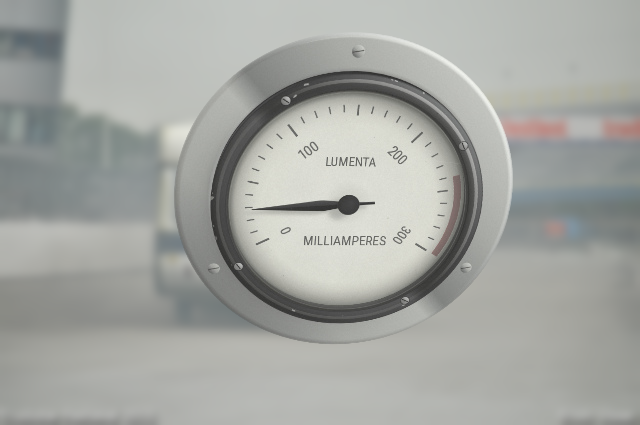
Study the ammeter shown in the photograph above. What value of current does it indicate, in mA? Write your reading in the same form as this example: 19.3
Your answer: 30
